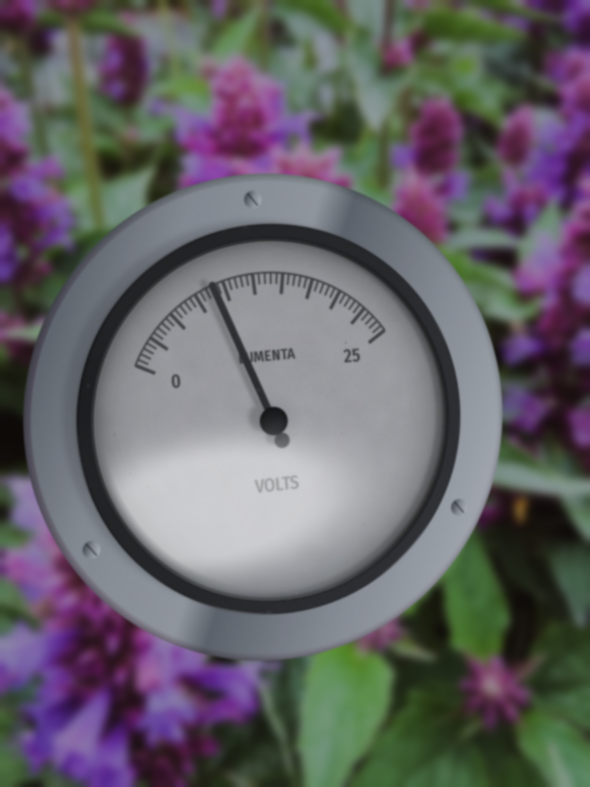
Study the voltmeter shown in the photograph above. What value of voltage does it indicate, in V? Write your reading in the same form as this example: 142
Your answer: 9
